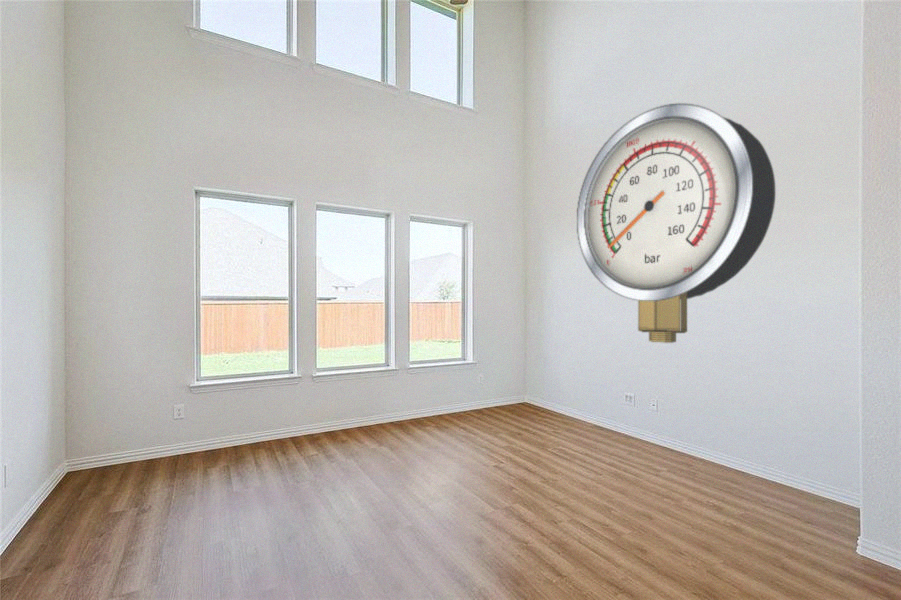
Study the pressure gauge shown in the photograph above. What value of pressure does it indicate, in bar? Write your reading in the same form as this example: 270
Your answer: 5
